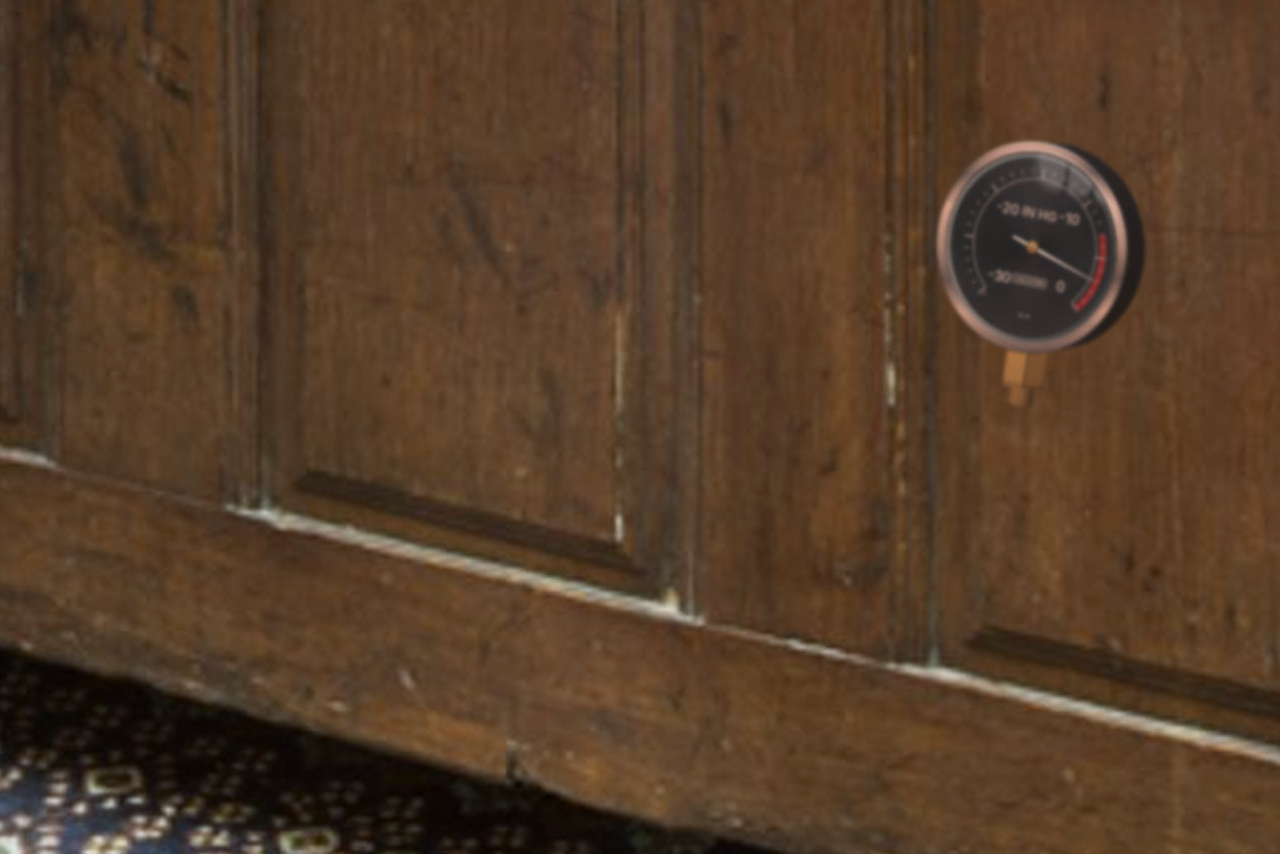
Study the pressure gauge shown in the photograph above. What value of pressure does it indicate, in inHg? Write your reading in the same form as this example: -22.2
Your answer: -3
